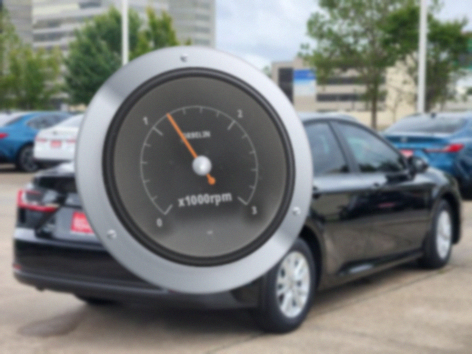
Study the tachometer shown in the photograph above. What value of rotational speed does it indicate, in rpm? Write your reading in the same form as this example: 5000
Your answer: 1200
